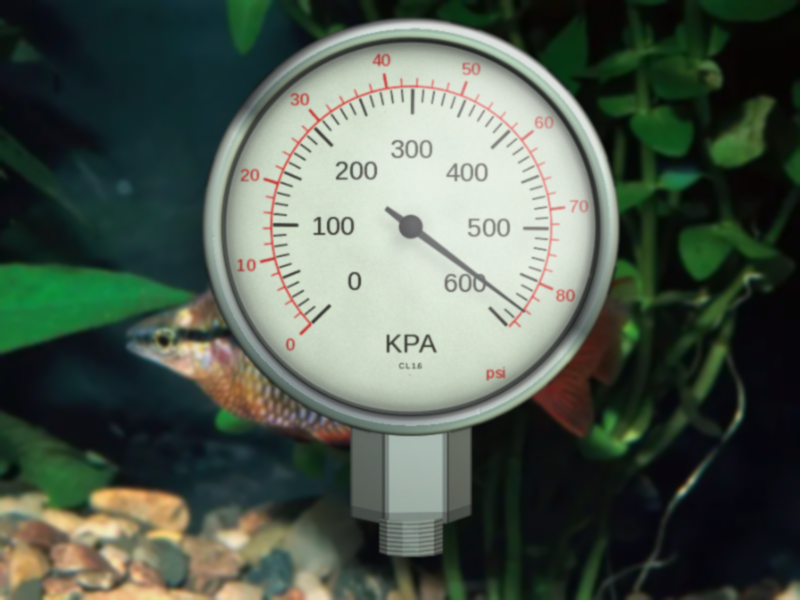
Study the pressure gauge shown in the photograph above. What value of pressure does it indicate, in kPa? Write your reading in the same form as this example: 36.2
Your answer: 580
